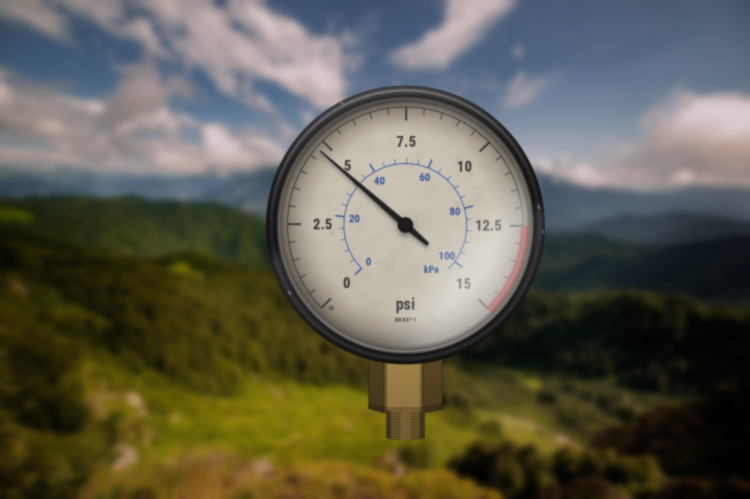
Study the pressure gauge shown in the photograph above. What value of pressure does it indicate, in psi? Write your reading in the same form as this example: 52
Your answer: 4.75
